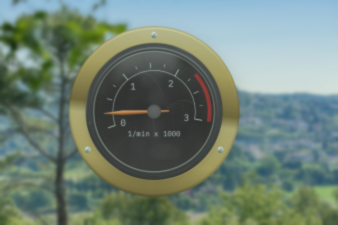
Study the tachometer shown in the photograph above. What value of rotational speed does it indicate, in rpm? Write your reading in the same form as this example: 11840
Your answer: 250
